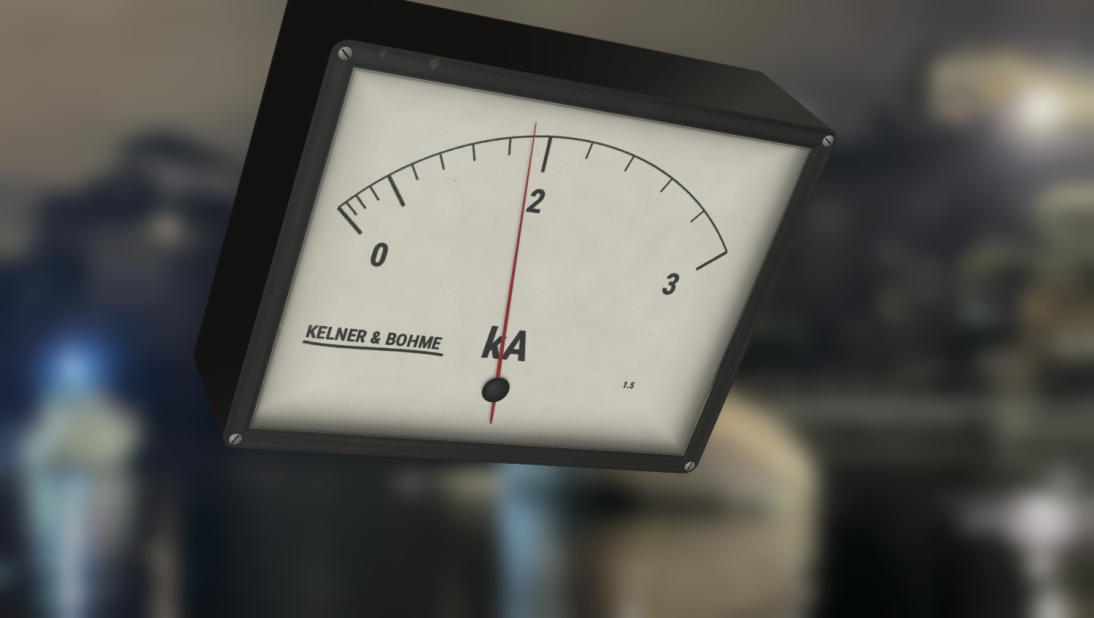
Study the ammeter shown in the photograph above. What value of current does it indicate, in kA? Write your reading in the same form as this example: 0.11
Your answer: 1.9
